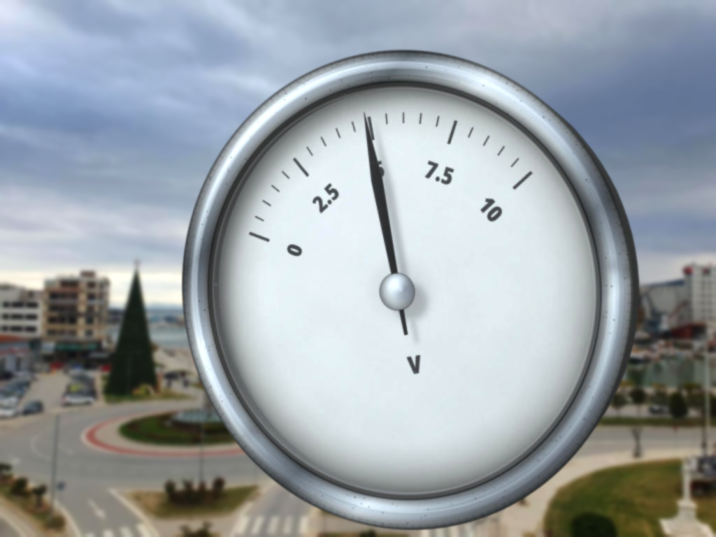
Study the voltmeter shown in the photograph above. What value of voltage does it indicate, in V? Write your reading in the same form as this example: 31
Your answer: 5
